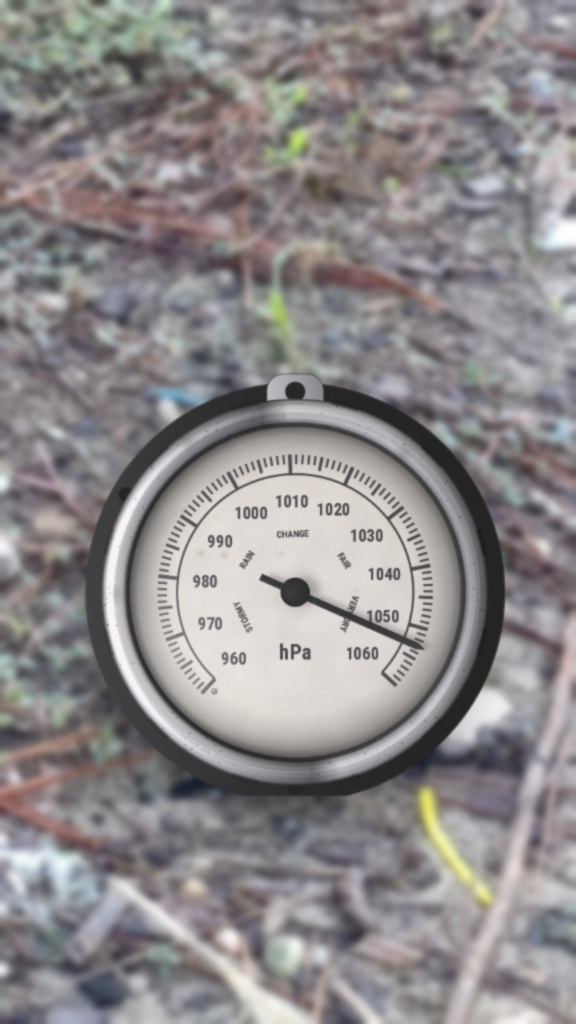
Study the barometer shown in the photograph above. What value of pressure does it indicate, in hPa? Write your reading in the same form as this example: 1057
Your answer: 1053
